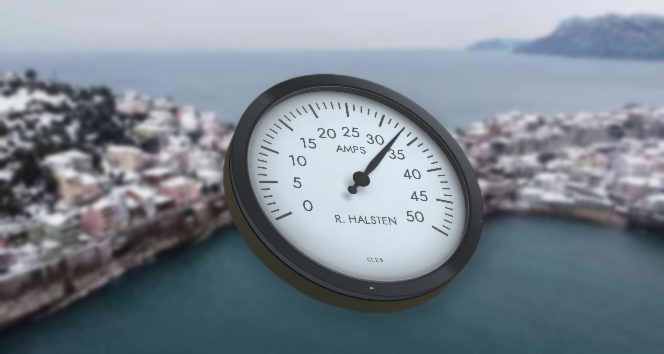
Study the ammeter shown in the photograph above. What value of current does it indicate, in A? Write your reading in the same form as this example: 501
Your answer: 33
